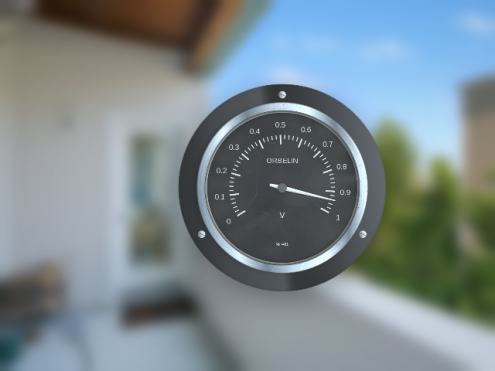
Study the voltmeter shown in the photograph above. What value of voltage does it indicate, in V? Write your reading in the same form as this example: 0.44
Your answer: 0.94
